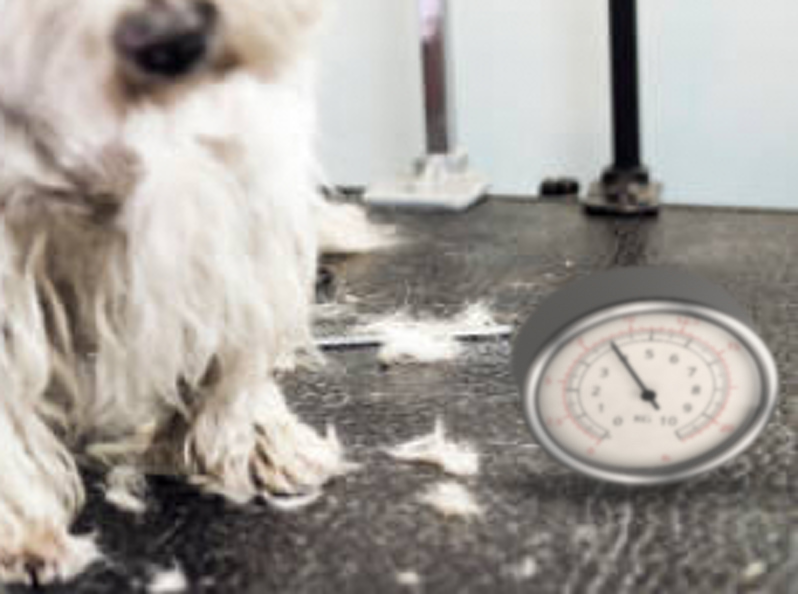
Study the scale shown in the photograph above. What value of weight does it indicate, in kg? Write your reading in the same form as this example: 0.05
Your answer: 4
